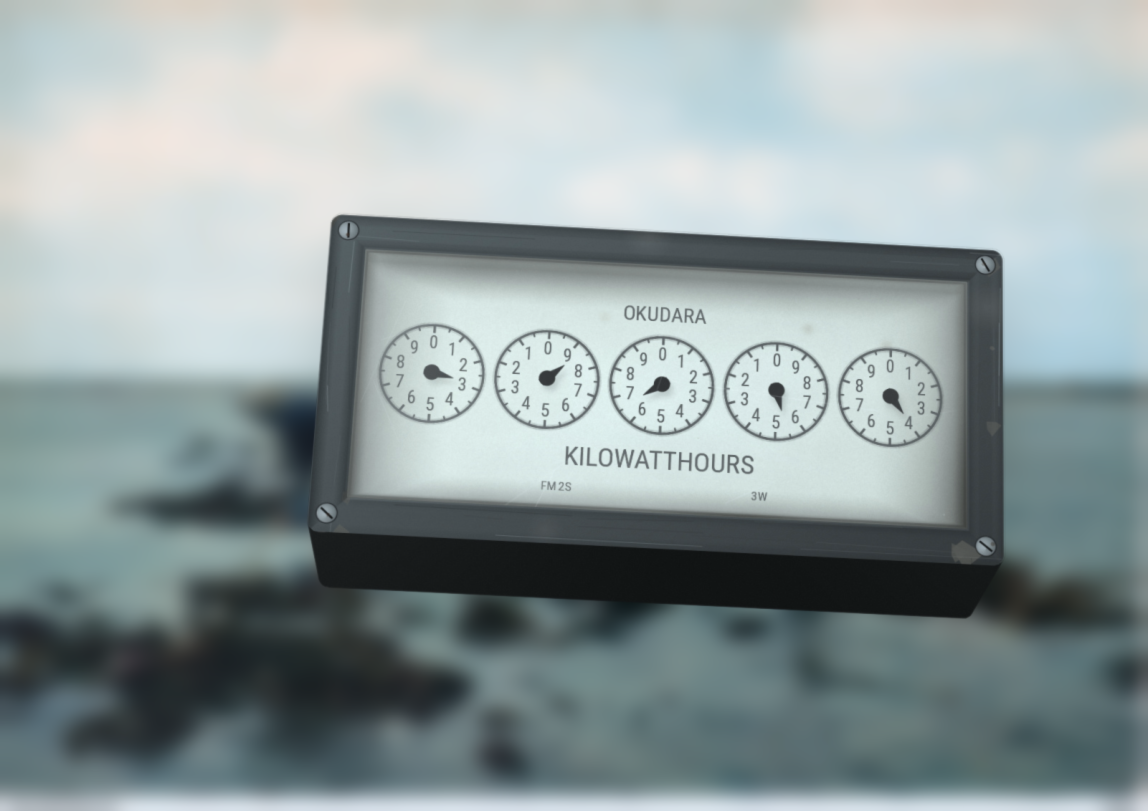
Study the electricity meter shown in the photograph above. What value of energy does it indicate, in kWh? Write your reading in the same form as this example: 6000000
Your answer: 28654
